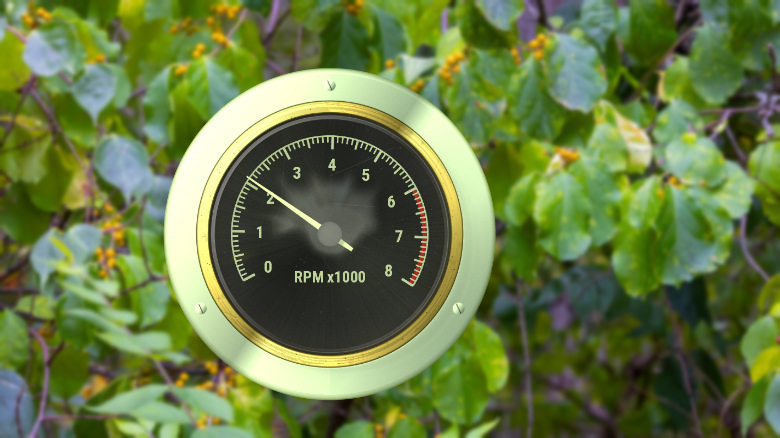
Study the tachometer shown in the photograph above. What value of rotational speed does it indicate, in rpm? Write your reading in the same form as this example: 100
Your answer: 2100
